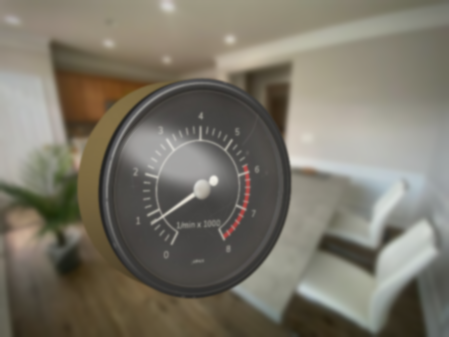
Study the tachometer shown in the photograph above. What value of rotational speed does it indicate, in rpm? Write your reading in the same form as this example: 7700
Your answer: 800
